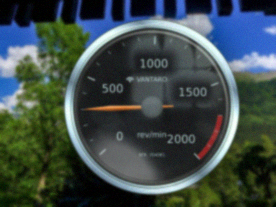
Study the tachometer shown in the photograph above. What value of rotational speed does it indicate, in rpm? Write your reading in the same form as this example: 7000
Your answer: 300
